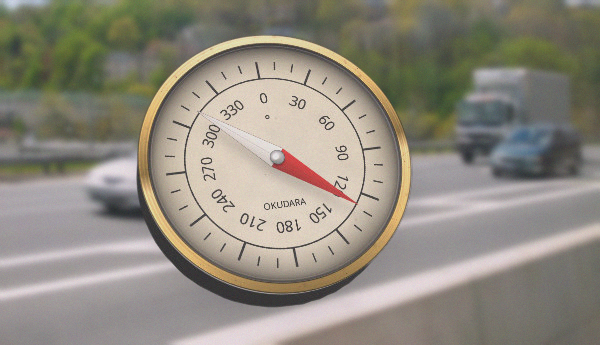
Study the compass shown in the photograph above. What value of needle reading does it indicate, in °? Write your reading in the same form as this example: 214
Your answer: 130
